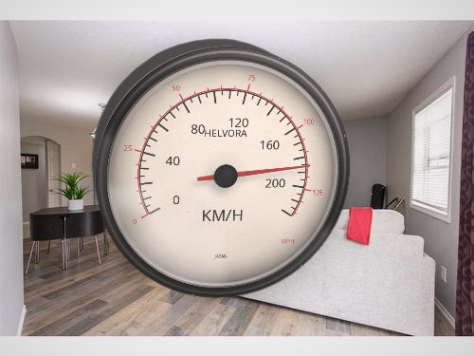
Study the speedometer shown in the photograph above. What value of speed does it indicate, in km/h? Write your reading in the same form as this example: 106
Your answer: 185
